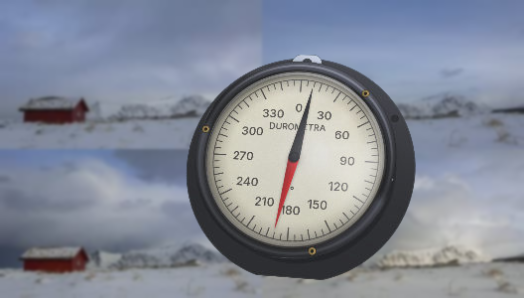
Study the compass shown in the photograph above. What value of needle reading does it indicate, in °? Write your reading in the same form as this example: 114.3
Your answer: 190
